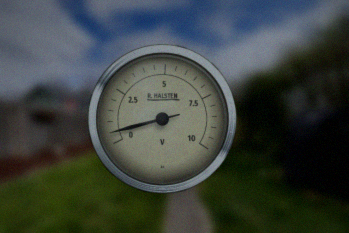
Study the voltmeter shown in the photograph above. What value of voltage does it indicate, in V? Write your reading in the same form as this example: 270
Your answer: 0.5
